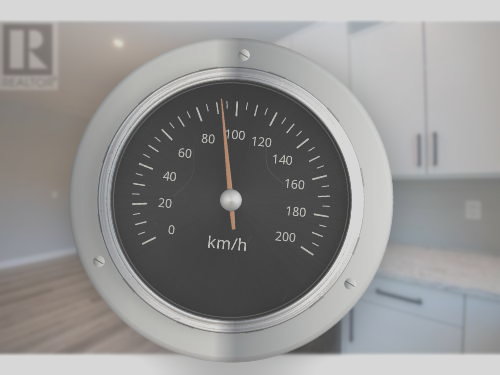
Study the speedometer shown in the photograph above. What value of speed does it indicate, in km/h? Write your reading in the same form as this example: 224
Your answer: 92.5
